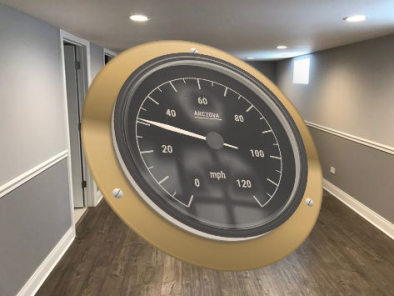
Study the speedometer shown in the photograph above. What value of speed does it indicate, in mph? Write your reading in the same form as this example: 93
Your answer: 30
